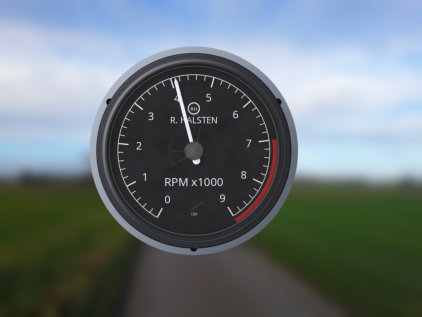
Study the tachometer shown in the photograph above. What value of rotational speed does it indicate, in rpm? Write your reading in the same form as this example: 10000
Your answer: 4100
